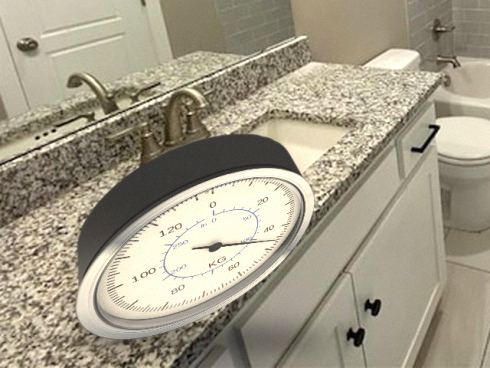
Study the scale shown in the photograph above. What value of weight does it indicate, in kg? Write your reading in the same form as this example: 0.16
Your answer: 45
